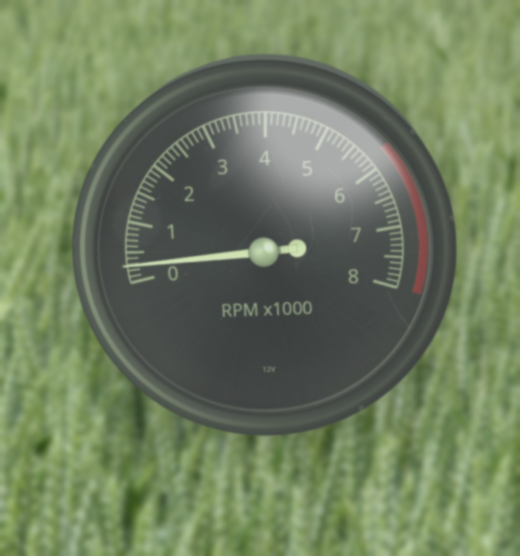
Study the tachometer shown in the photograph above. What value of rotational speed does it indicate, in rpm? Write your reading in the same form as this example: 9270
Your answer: 300
